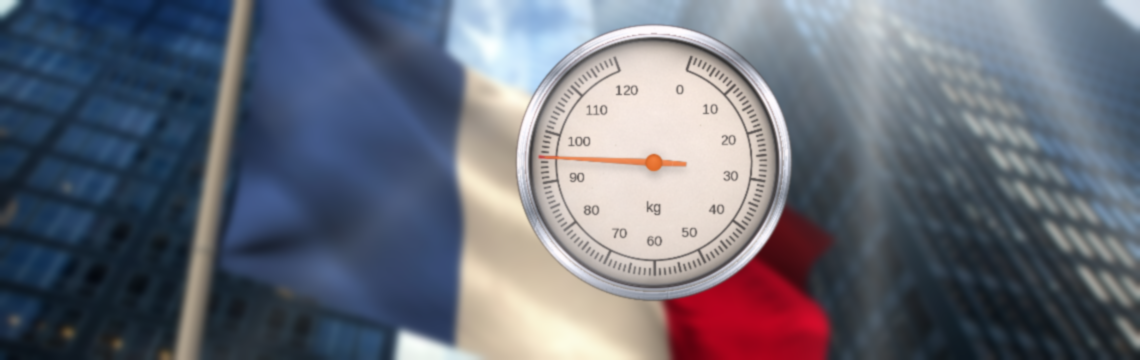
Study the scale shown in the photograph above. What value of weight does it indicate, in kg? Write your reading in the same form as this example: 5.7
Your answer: 95
